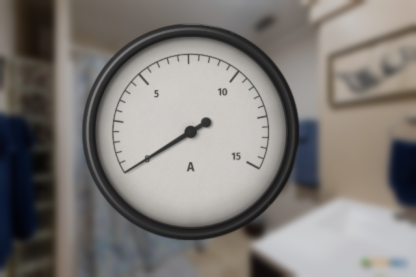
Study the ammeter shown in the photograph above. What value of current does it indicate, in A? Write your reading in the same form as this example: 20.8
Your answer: 0
